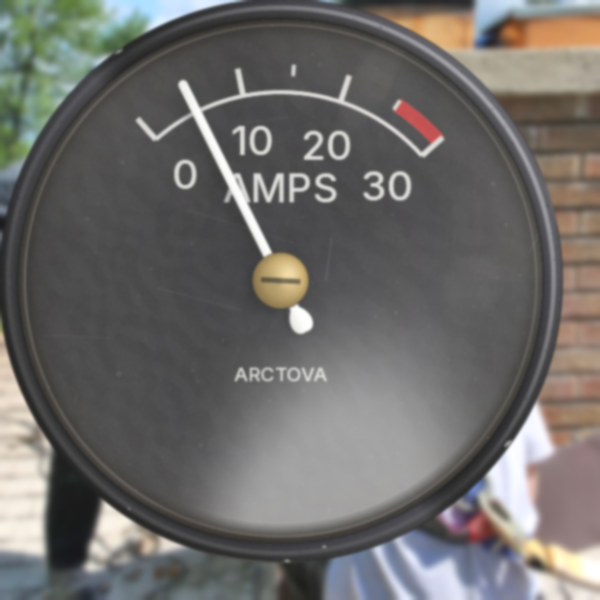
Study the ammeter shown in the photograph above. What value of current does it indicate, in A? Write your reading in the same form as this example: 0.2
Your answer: 5
